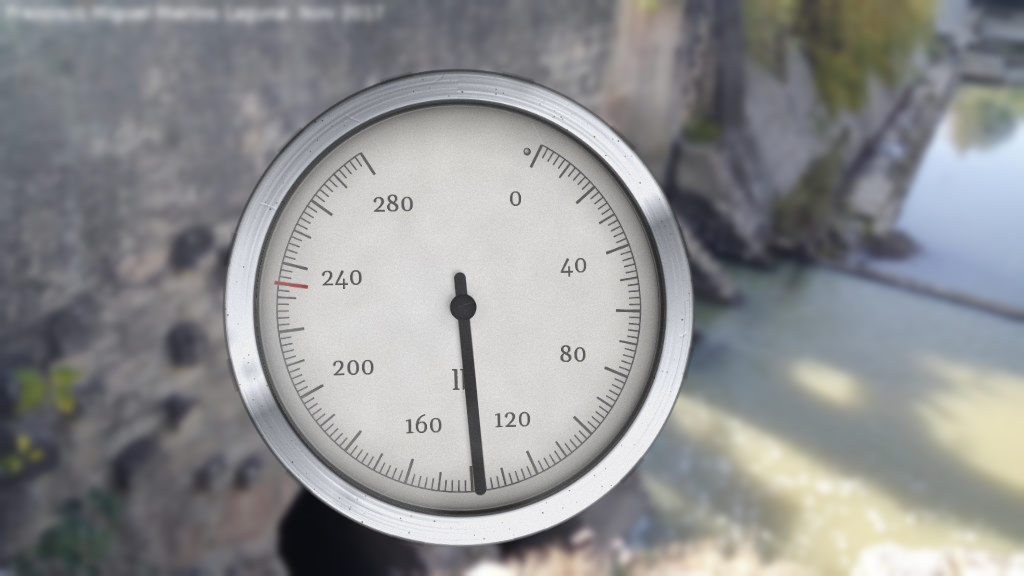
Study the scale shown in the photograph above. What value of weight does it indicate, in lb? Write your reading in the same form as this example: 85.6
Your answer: 138
